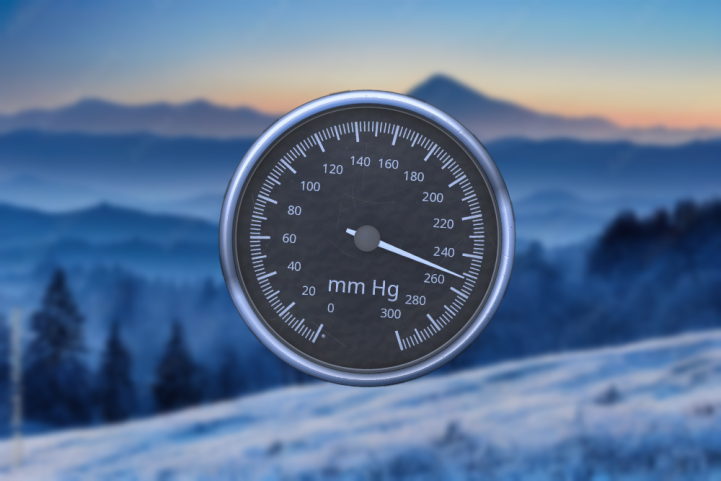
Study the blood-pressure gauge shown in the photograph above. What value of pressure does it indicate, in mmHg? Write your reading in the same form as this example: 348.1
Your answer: 252
